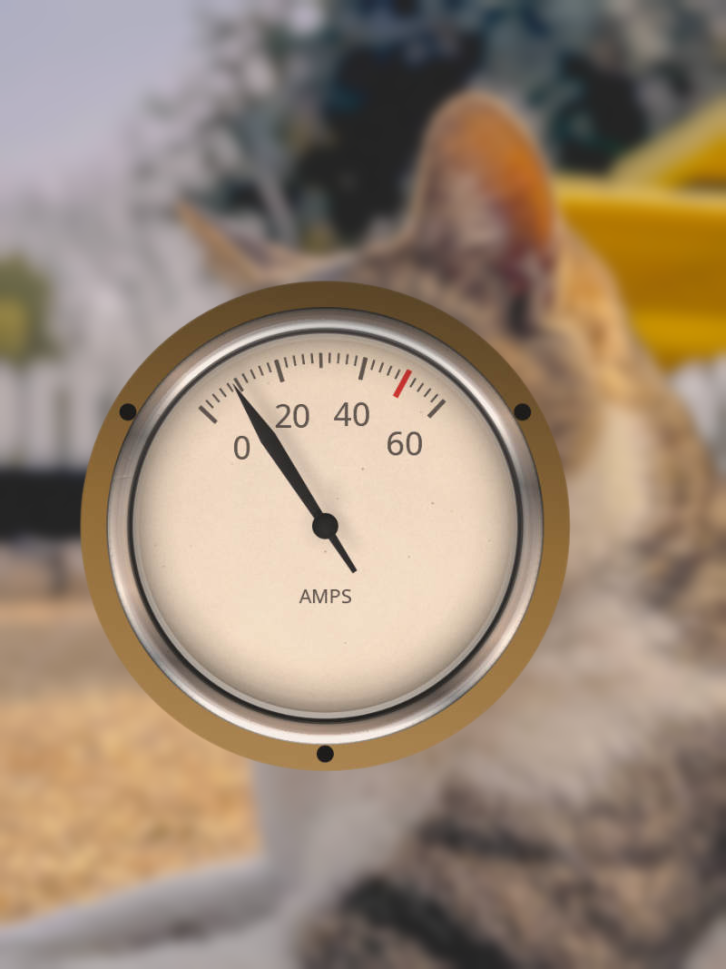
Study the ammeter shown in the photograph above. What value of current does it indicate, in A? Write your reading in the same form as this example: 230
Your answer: 9
